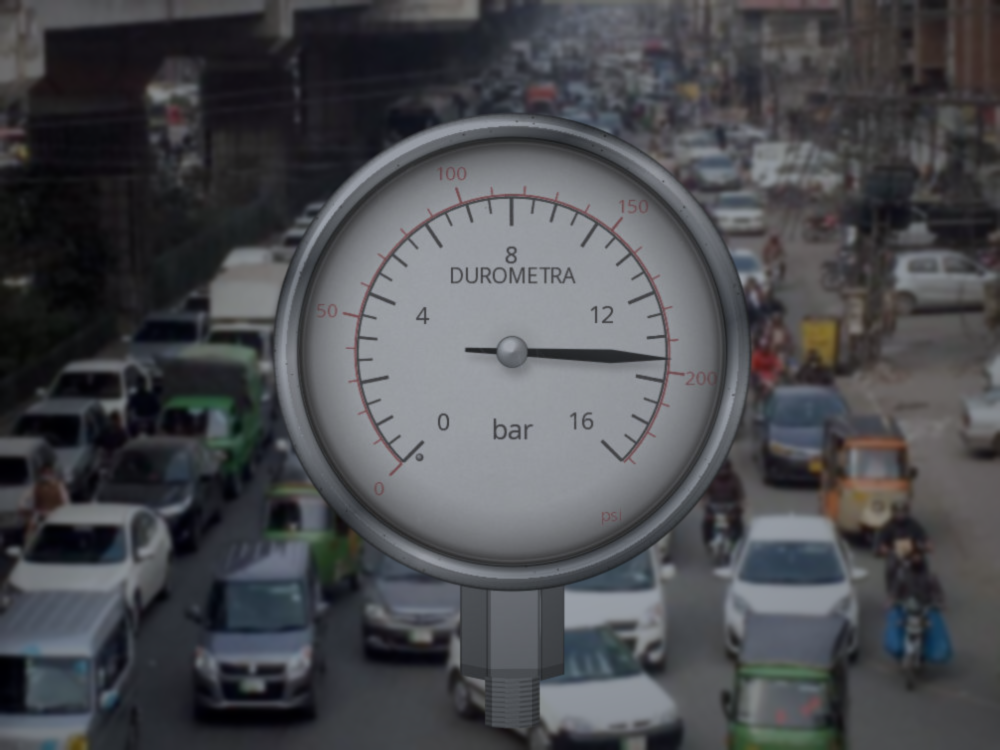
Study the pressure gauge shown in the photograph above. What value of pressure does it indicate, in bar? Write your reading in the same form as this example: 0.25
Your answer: 13.5
